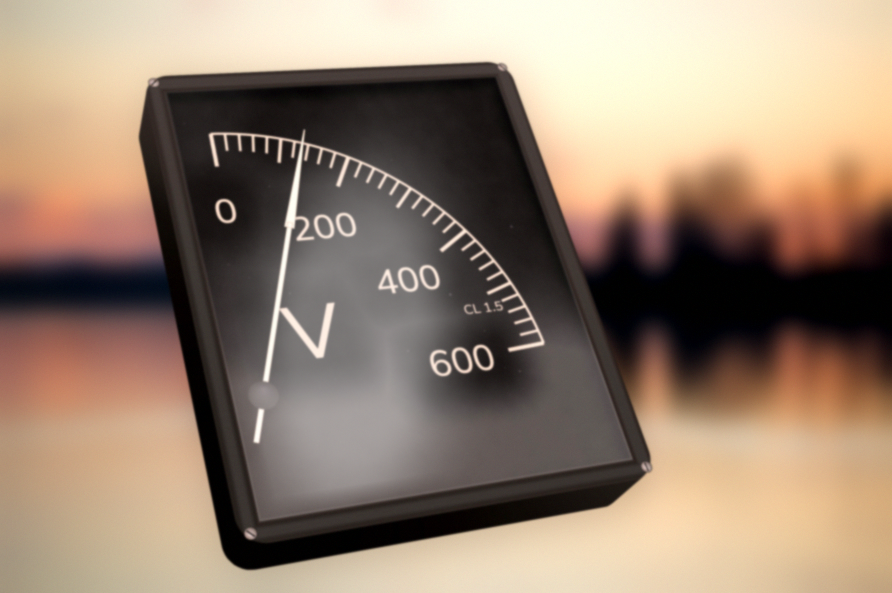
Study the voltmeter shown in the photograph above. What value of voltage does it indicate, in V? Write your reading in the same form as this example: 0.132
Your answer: 130
